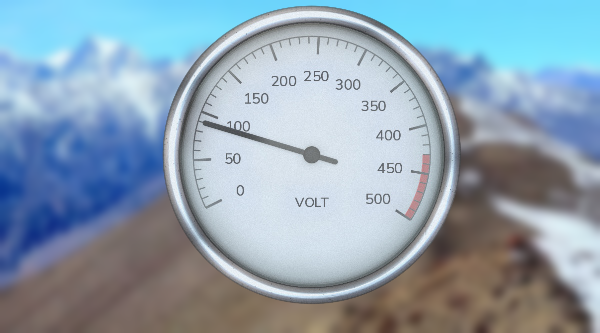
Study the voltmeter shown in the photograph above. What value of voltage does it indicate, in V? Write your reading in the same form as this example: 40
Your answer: 90
